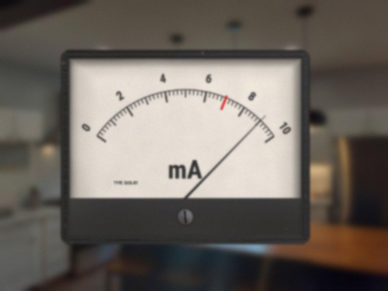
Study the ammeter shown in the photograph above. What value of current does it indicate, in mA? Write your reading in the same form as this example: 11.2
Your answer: 9
